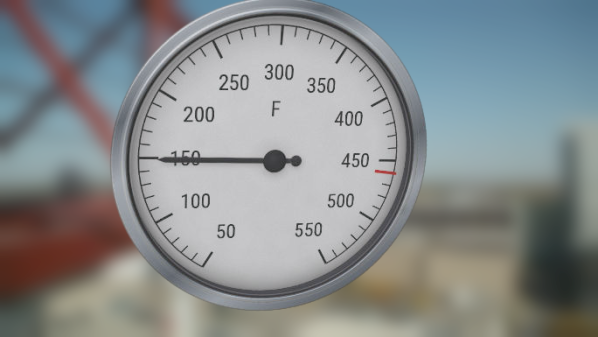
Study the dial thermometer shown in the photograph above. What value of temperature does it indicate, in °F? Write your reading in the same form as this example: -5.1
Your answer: 150
